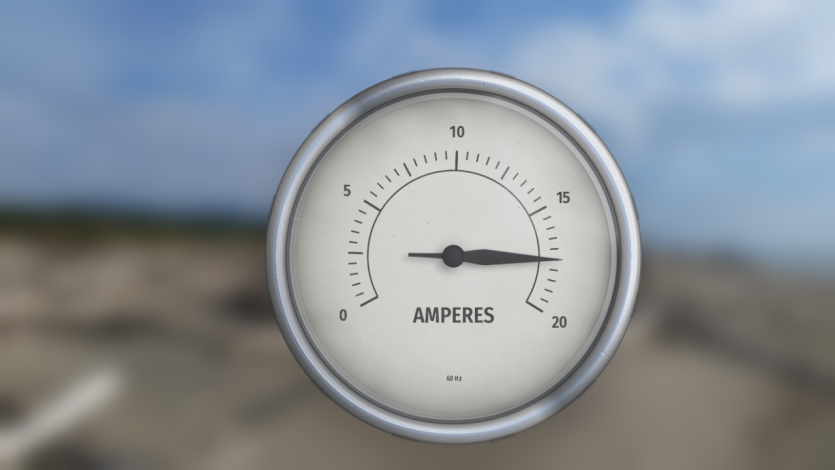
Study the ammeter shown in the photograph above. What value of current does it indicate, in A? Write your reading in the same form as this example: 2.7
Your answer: 17.5
